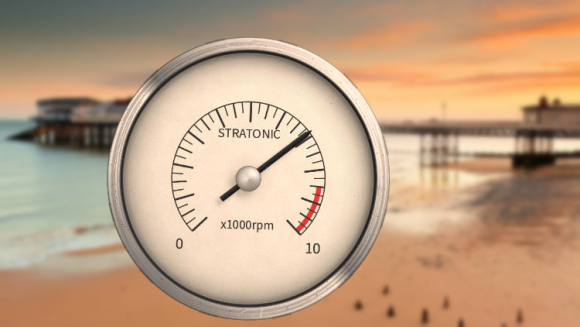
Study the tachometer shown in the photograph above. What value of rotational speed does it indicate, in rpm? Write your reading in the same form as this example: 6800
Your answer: 6875
